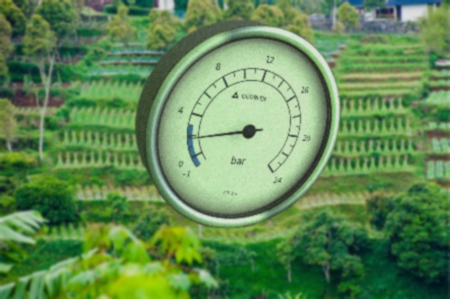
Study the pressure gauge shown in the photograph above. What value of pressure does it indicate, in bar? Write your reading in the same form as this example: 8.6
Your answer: 2
